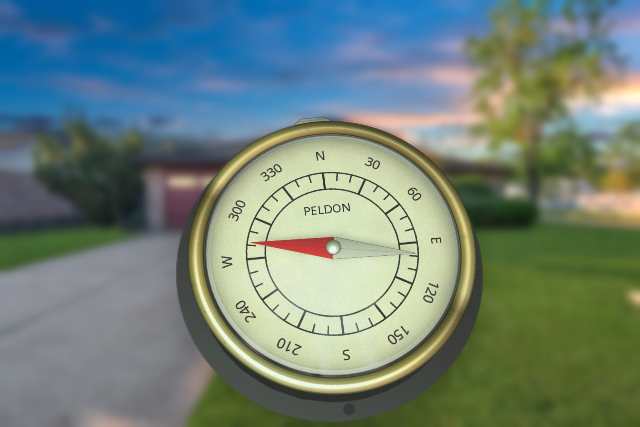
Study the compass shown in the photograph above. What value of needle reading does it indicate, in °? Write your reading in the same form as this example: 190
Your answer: 280
